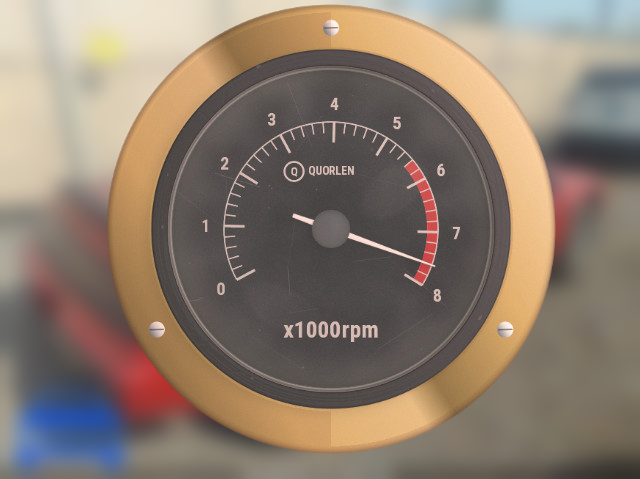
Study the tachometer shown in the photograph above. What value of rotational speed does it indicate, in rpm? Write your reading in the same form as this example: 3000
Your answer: 7600
